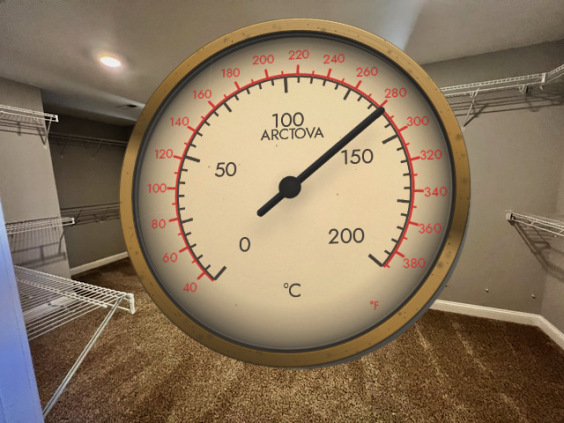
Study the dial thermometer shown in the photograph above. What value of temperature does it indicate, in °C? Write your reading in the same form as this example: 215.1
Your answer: 140
